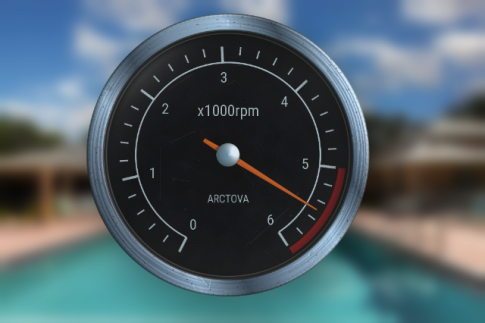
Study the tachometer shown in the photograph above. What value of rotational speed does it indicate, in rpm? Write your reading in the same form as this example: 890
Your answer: 5500
